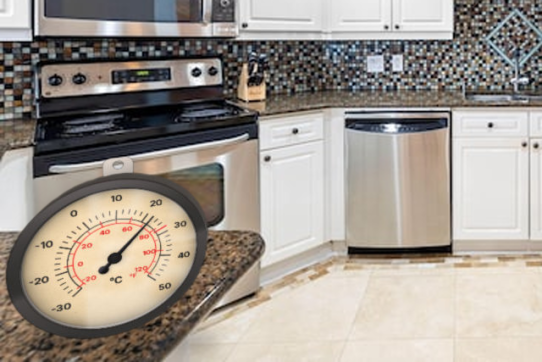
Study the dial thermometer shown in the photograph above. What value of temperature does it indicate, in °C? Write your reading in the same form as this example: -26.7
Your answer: 22
